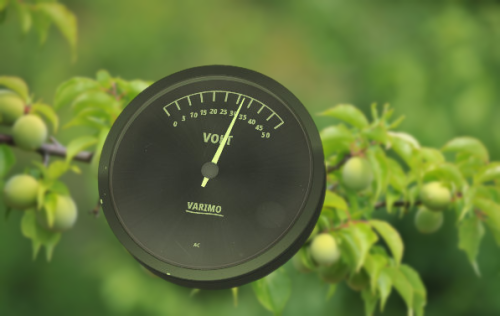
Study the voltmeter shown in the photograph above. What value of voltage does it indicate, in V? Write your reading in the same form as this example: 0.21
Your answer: 32.5
